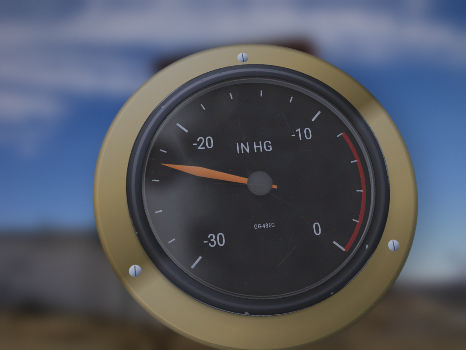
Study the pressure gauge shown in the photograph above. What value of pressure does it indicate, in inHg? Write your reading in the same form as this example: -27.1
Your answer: -23
